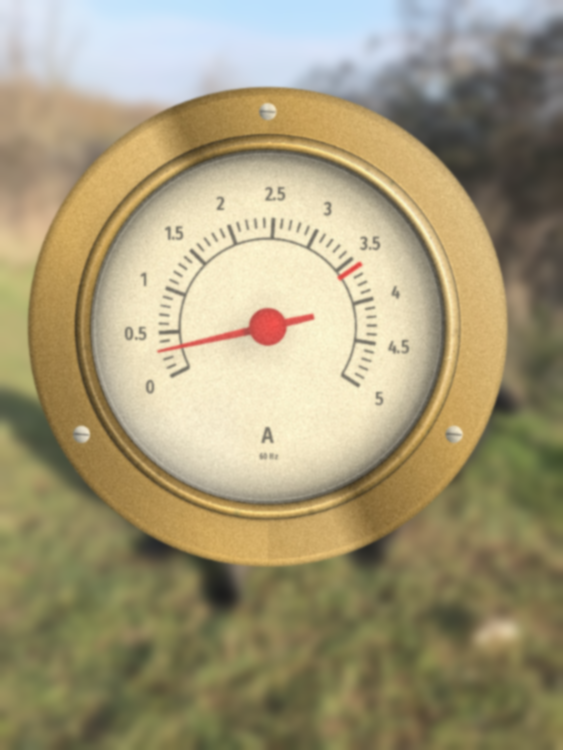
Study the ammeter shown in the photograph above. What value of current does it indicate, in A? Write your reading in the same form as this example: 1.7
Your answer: 0.3
